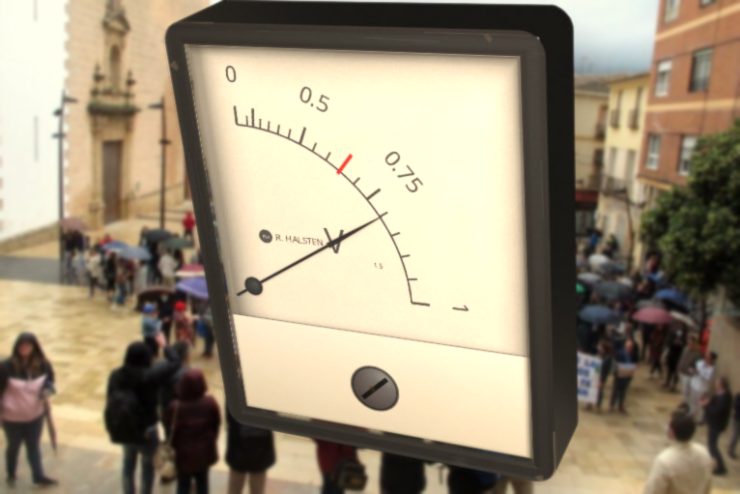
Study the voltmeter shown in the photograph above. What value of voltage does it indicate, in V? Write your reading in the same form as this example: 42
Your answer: 0.8
